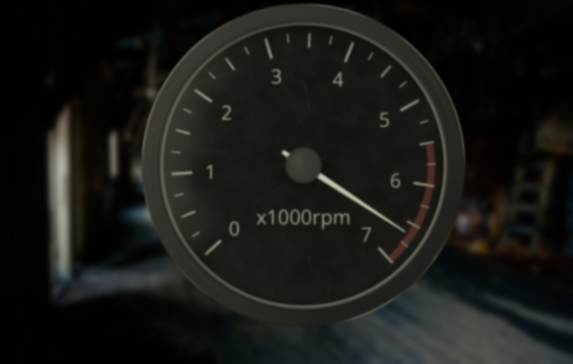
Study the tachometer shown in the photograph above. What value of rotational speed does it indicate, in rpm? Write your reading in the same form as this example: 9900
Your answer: 6625
